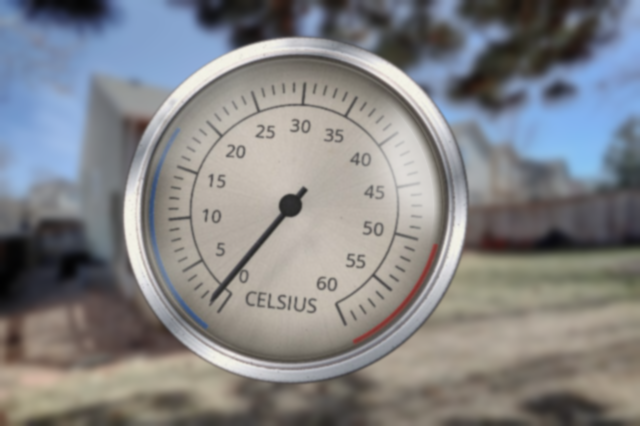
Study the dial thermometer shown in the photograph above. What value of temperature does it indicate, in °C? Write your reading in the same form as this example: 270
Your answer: 1
